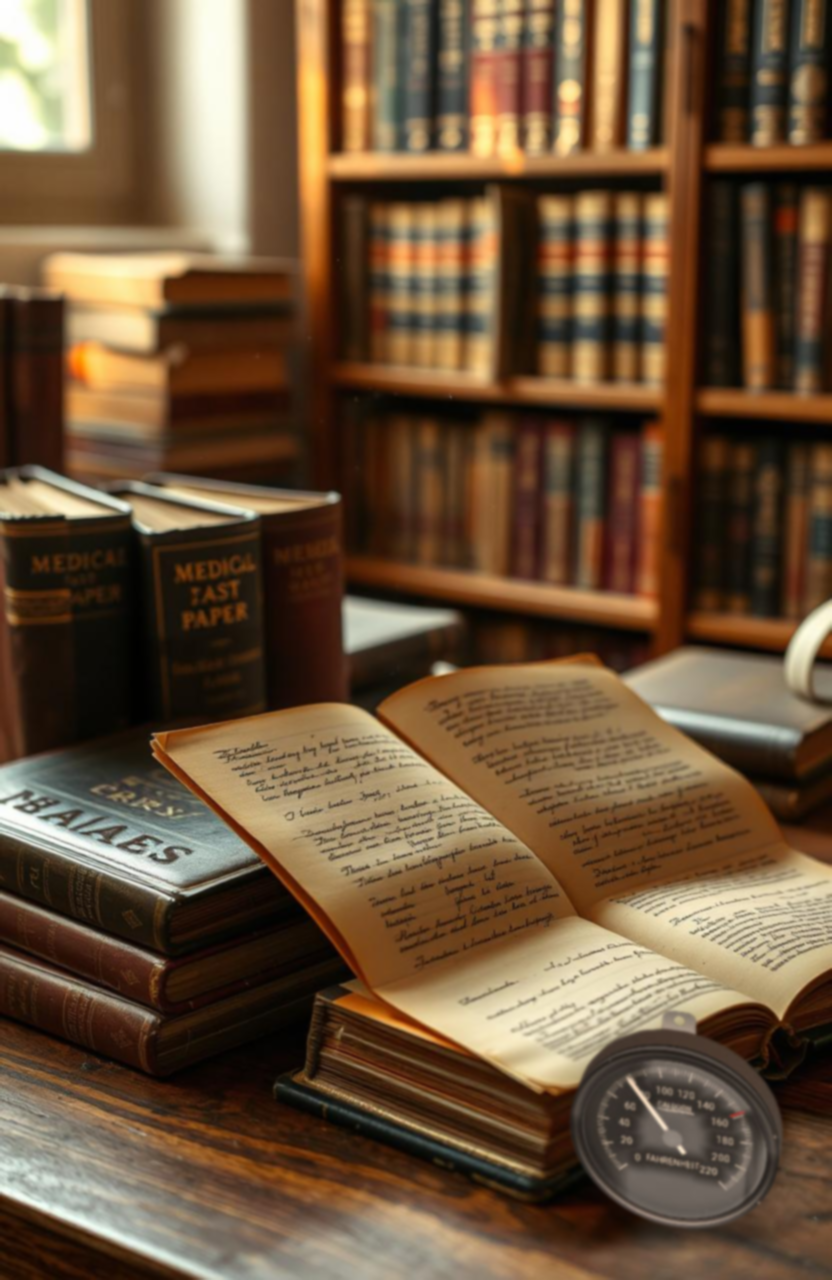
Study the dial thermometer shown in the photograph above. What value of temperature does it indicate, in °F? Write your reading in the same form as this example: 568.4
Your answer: 80
